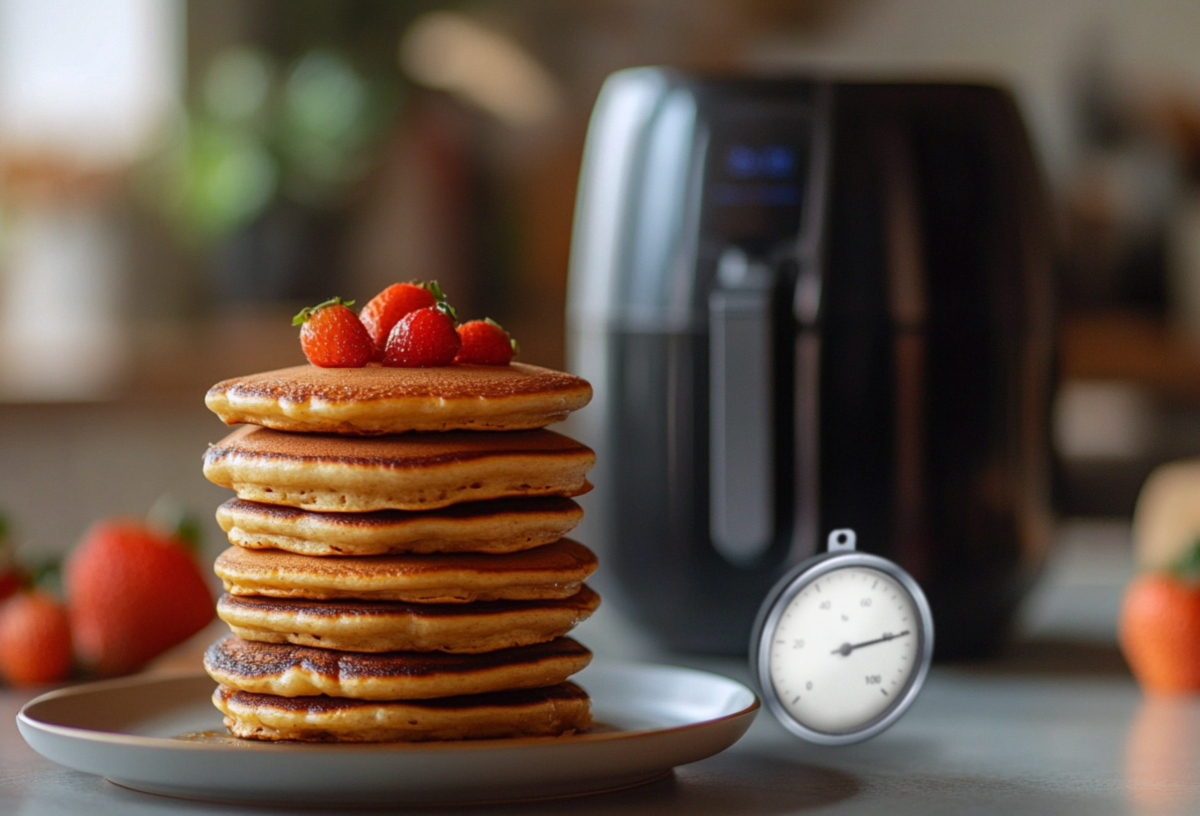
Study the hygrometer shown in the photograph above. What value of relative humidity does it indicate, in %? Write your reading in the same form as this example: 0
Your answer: 80
